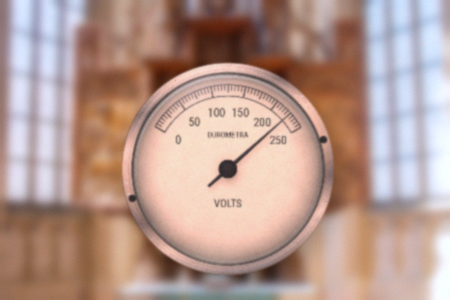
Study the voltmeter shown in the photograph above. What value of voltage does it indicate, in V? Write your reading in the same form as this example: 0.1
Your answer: 225
